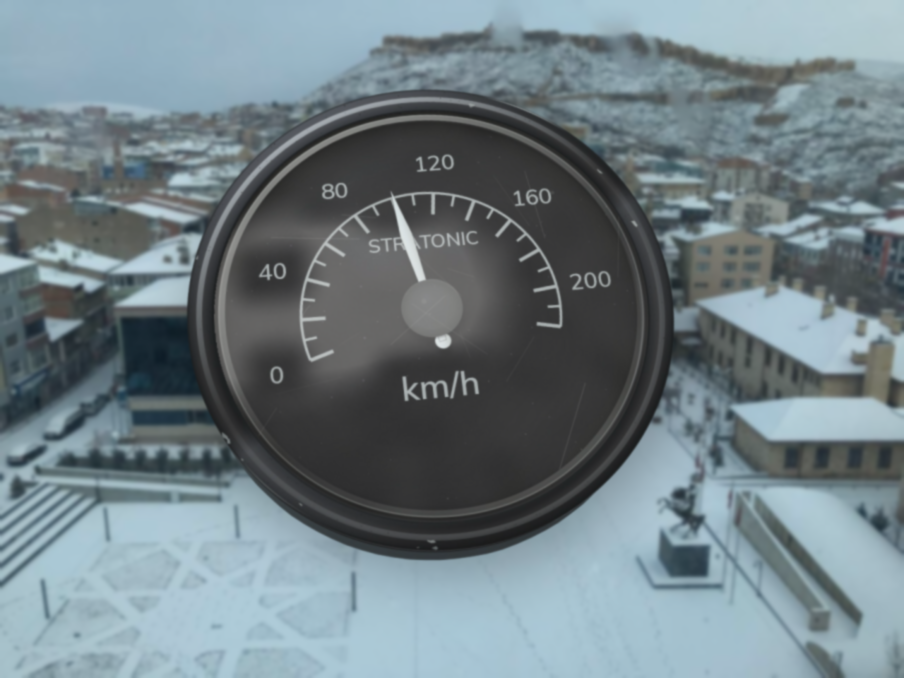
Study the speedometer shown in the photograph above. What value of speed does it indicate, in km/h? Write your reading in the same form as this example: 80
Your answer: 100
